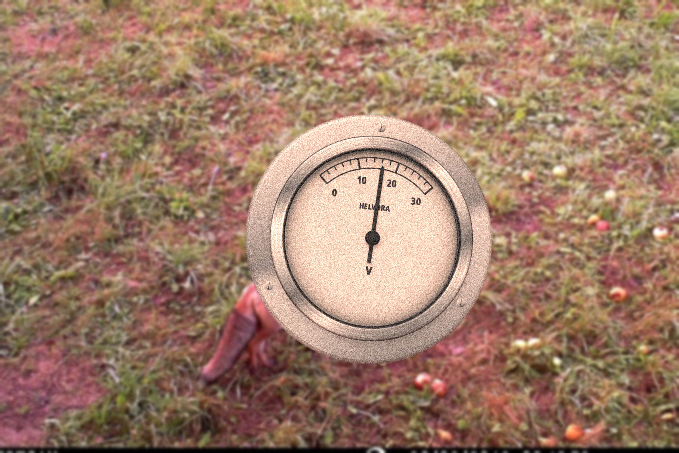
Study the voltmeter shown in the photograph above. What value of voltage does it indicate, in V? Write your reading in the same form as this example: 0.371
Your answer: 16
